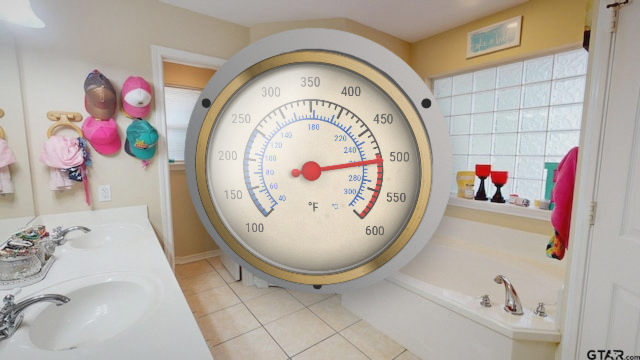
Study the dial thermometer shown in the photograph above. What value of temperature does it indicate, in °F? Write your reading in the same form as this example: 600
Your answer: 500
